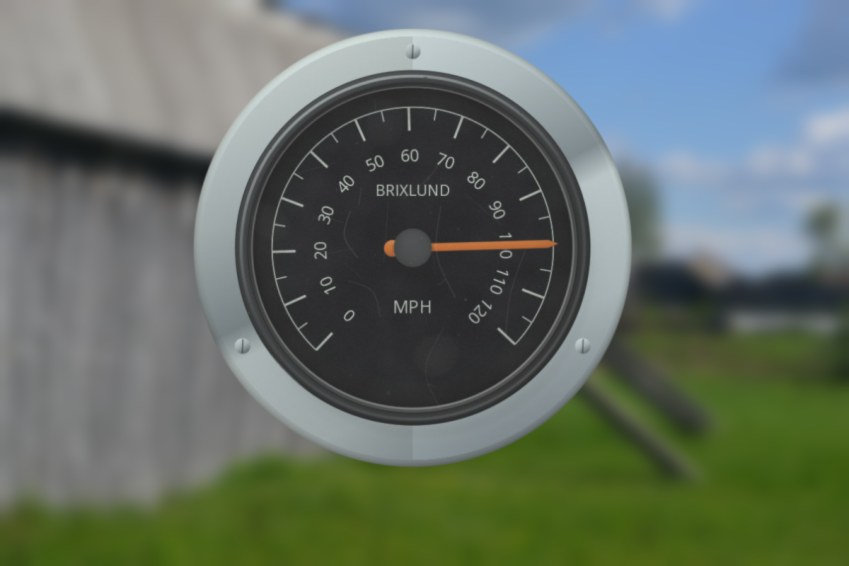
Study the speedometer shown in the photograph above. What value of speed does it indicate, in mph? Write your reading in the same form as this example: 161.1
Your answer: 100
